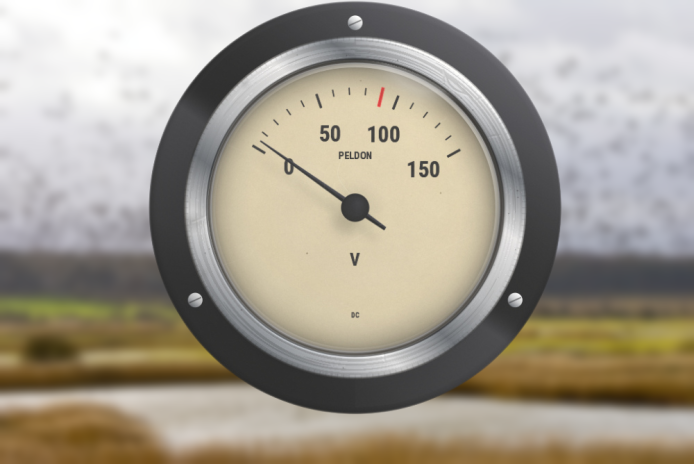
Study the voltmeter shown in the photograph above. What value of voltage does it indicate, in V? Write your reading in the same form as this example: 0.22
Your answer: 5
